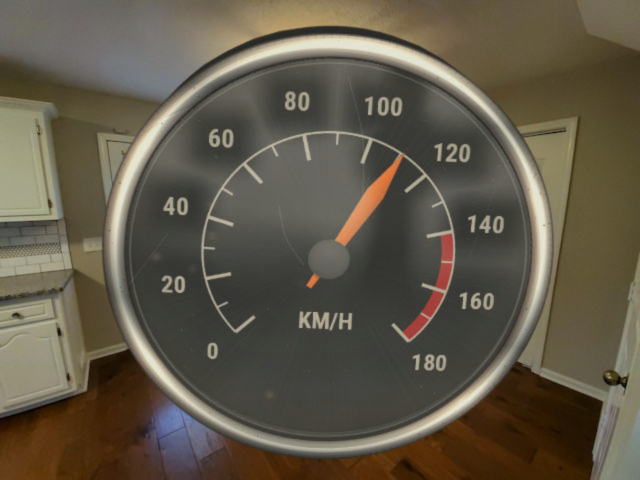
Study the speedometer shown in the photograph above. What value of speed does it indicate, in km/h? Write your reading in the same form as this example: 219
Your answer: 110
